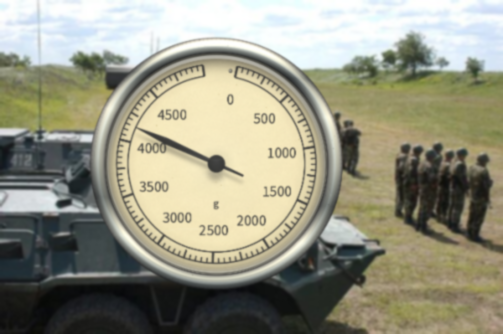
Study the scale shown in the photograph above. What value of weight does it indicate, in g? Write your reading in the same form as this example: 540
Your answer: 4150
